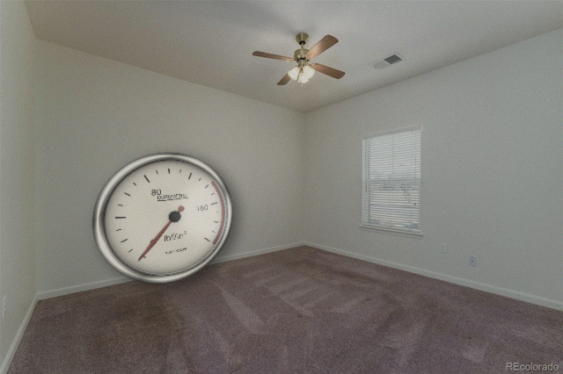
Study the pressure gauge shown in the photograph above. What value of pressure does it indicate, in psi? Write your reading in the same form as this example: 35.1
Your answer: 0
